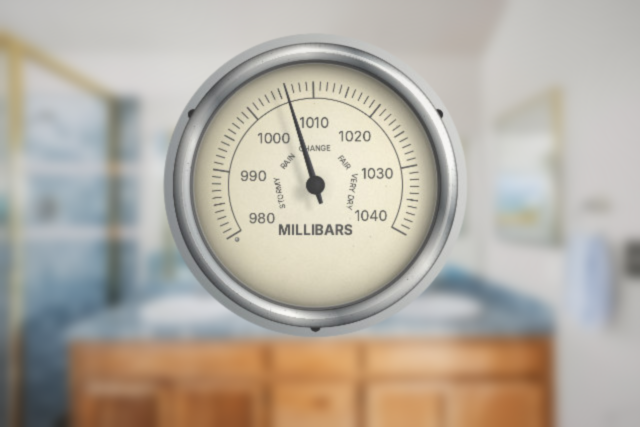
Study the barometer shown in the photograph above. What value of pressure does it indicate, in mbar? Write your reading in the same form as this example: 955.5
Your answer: 1006
